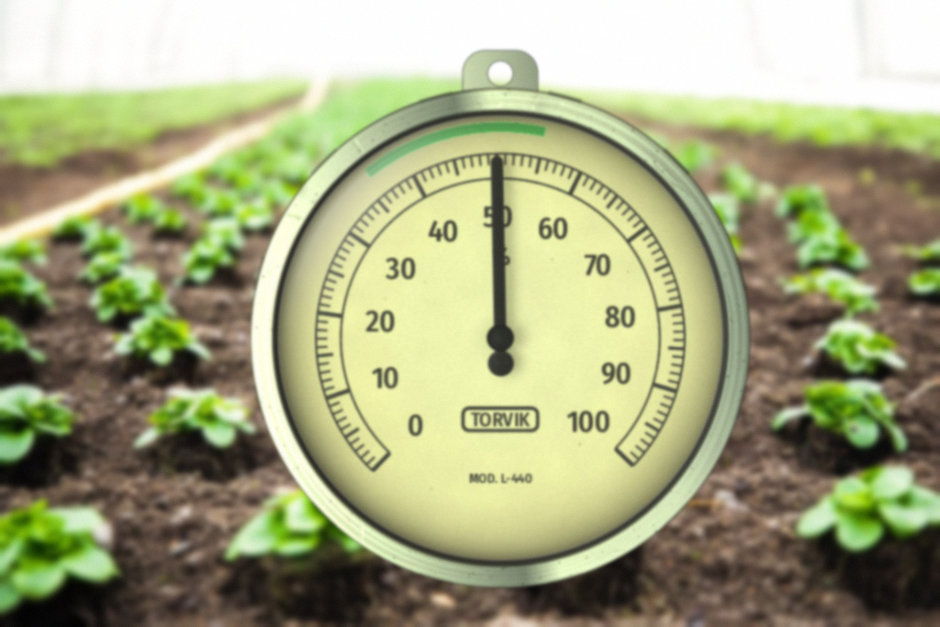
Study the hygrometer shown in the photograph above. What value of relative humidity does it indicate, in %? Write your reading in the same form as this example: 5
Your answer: 50
